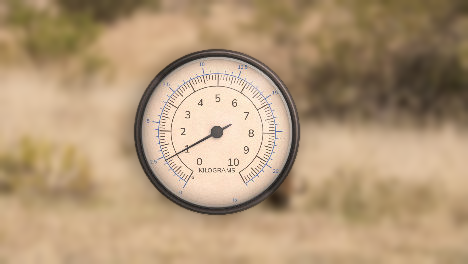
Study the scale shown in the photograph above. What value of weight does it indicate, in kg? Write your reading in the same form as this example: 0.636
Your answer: 1
